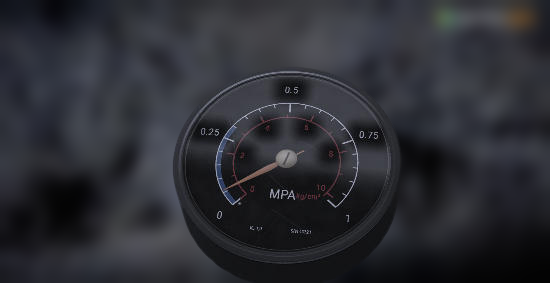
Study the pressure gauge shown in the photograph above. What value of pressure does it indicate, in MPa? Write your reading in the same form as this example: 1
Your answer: 0.05
